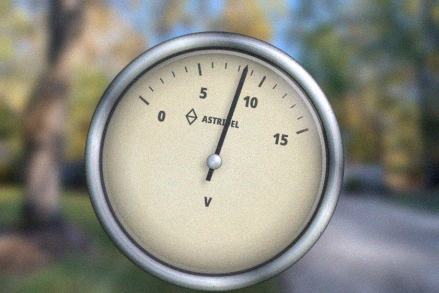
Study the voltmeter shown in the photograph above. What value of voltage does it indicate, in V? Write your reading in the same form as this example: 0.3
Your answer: 8.5
